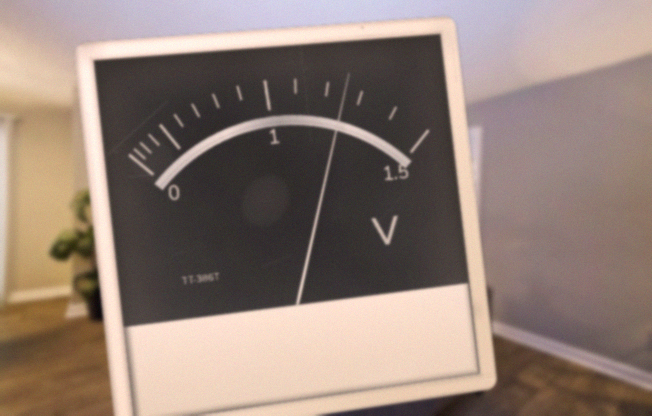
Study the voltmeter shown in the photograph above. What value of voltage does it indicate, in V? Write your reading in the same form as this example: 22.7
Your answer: 1.25
